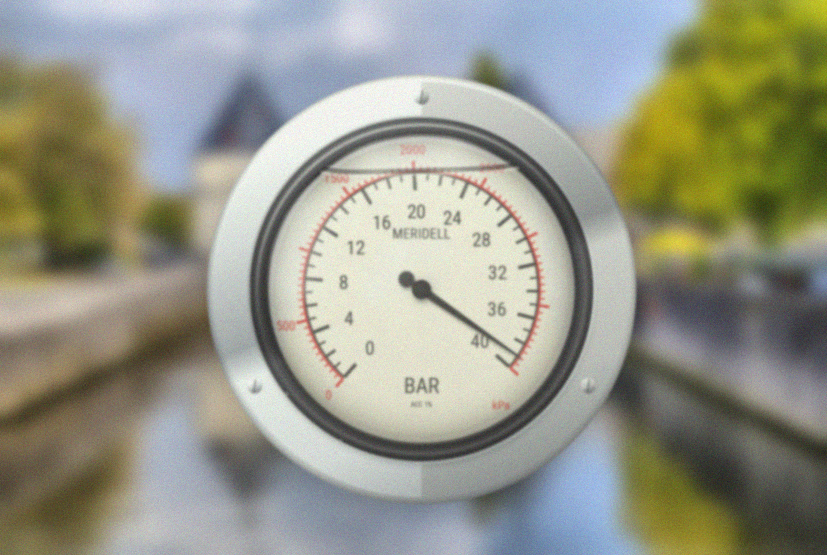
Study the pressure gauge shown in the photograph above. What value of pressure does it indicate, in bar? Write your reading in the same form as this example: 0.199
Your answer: 39
